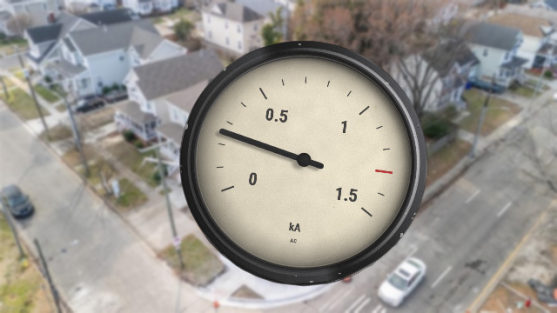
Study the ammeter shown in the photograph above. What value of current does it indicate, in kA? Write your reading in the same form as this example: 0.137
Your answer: 0.25
